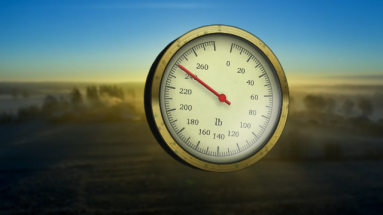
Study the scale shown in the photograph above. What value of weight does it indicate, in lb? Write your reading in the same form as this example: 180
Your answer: 240
